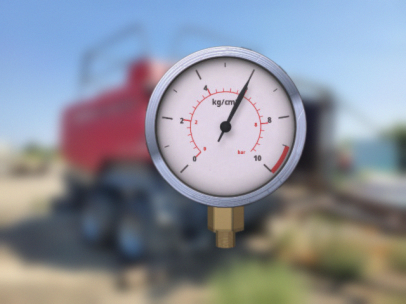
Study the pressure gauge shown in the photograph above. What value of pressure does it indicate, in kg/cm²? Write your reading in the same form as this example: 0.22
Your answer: 6
